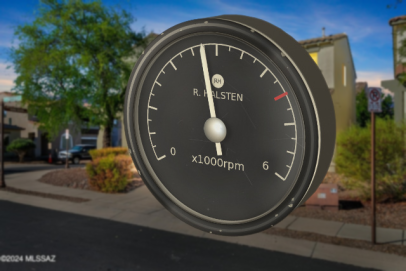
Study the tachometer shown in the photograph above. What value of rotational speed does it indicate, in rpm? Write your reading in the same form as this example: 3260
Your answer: 2750
